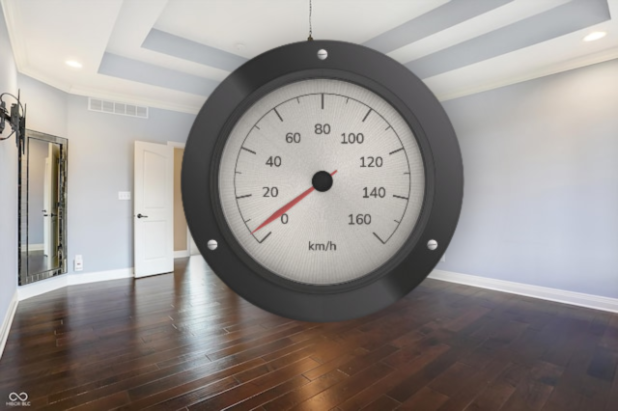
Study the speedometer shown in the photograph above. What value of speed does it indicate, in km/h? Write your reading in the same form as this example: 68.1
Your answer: 5
